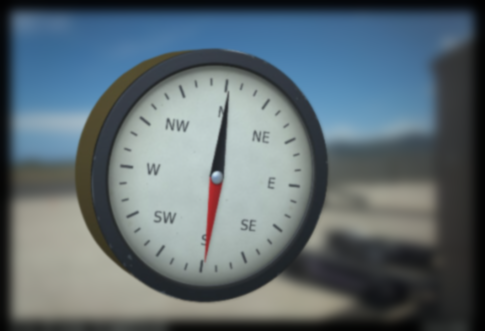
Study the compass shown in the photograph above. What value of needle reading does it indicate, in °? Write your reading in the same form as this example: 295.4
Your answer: 180
